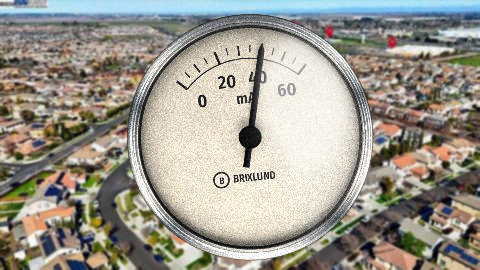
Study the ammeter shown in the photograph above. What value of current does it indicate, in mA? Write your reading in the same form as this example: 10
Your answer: 40
